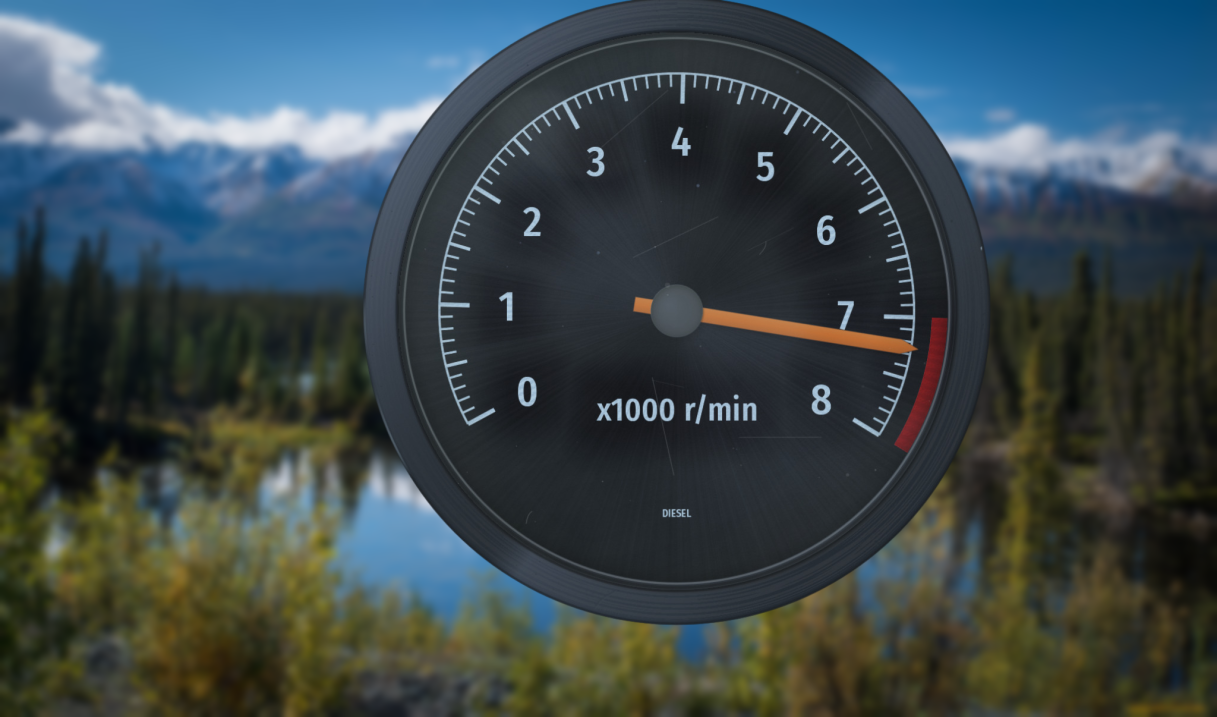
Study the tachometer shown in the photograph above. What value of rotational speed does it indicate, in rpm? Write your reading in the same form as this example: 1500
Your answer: 7250
